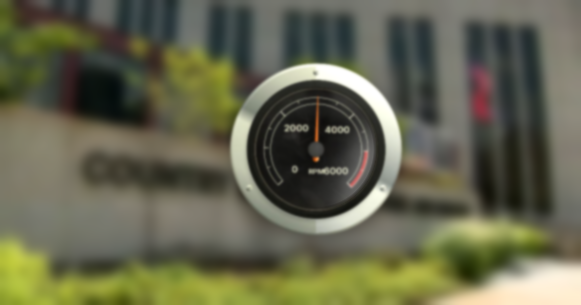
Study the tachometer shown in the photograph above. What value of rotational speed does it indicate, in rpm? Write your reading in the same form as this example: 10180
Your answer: 3000
